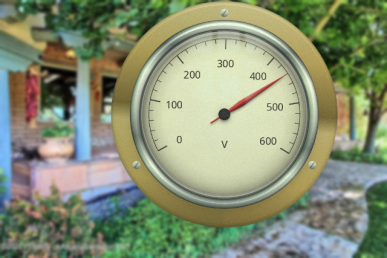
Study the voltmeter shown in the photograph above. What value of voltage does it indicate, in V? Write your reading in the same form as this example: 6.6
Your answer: 440
